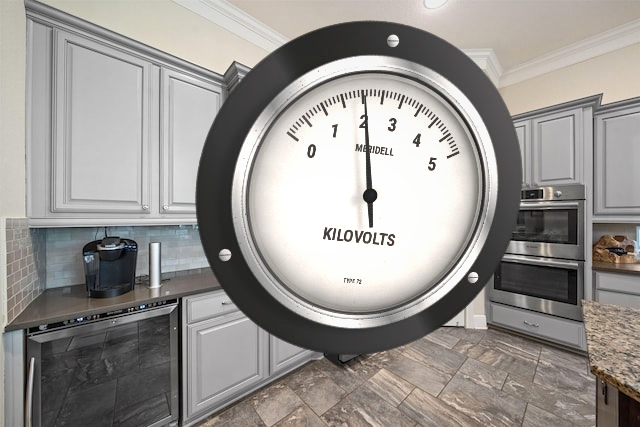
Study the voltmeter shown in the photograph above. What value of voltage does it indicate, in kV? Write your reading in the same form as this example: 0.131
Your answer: 2
